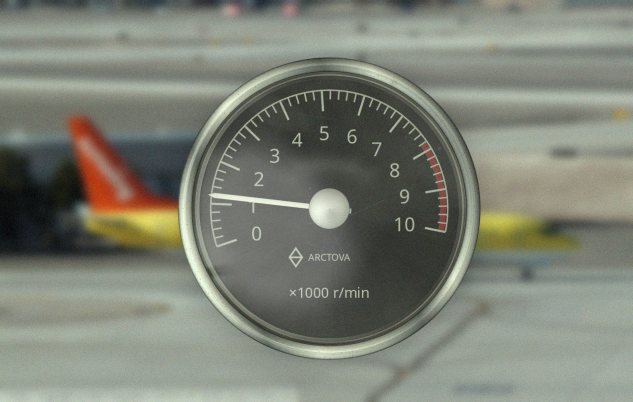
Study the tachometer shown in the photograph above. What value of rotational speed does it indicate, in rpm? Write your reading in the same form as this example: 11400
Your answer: 1200
